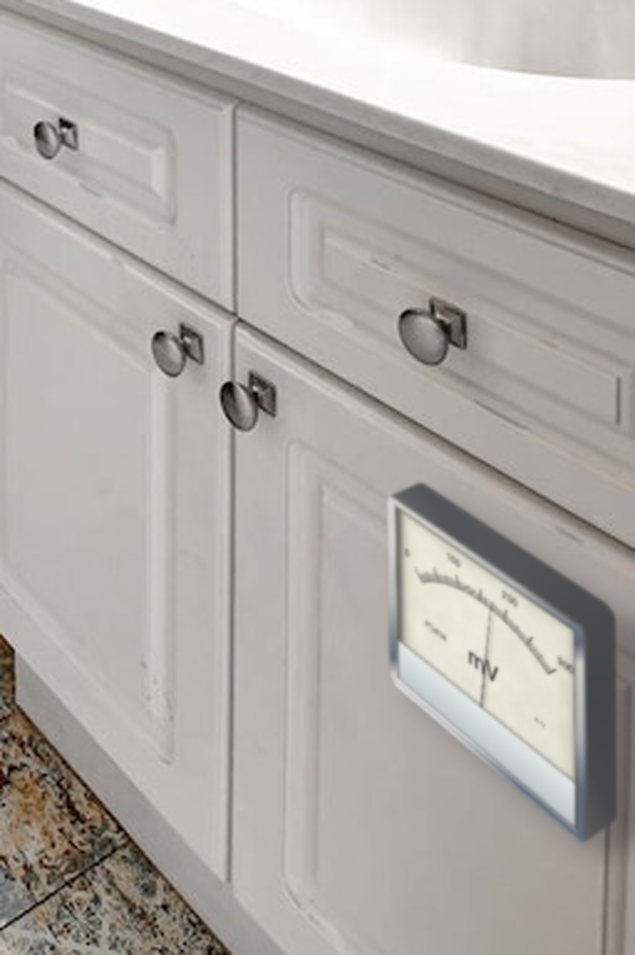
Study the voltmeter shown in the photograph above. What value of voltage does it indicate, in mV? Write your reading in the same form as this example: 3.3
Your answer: 175
